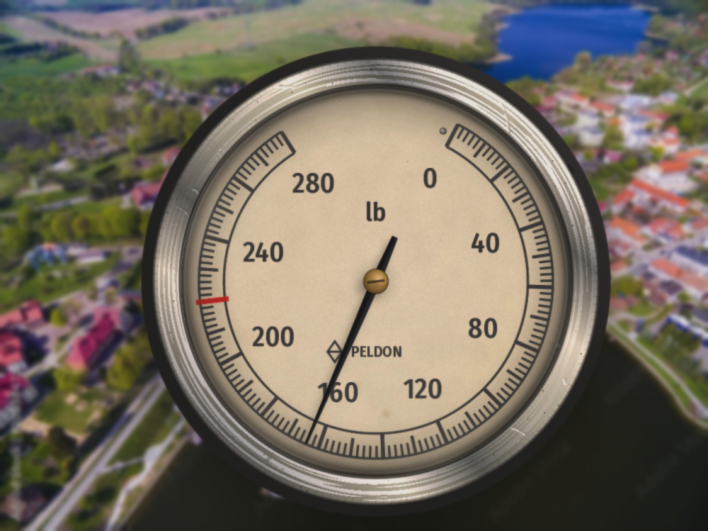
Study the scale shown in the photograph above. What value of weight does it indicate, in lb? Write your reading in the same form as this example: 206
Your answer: 164
